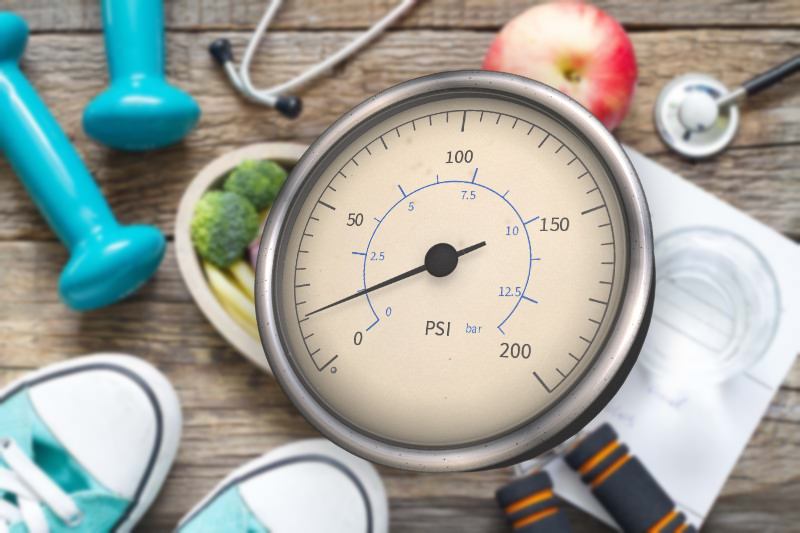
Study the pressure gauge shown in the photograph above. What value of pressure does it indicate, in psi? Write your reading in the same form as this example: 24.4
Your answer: 15
